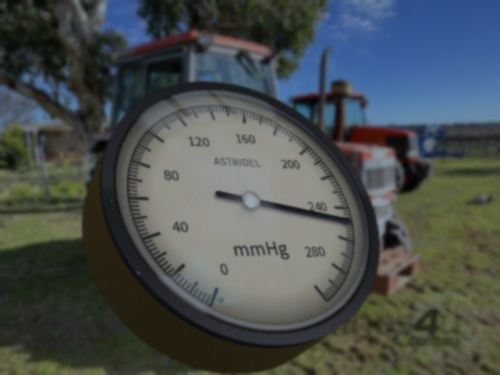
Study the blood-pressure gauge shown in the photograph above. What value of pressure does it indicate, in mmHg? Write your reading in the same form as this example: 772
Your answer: 250
